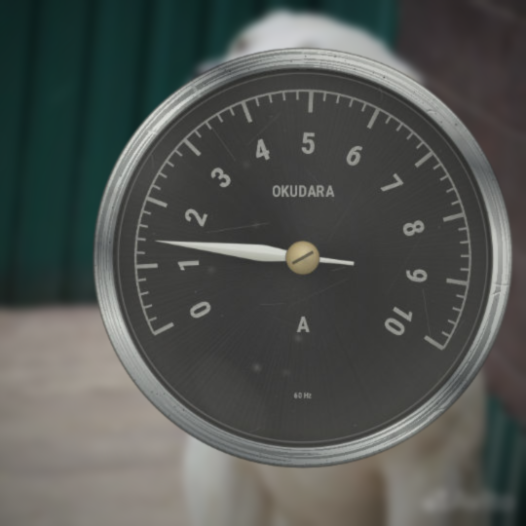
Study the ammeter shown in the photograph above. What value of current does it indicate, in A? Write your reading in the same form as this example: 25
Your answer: 1.4
